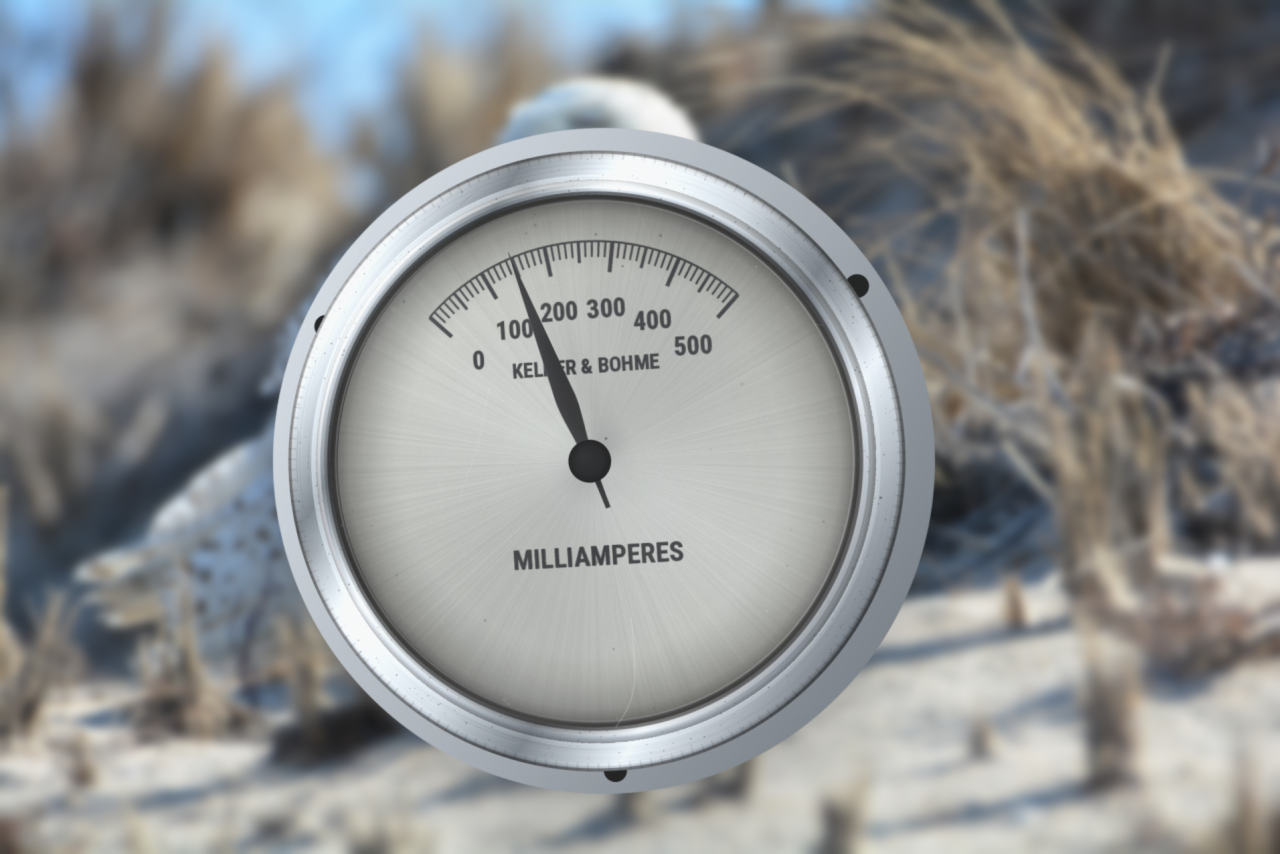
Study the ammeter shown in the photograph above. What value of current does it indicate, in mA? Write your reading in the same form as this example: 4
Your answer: 150
